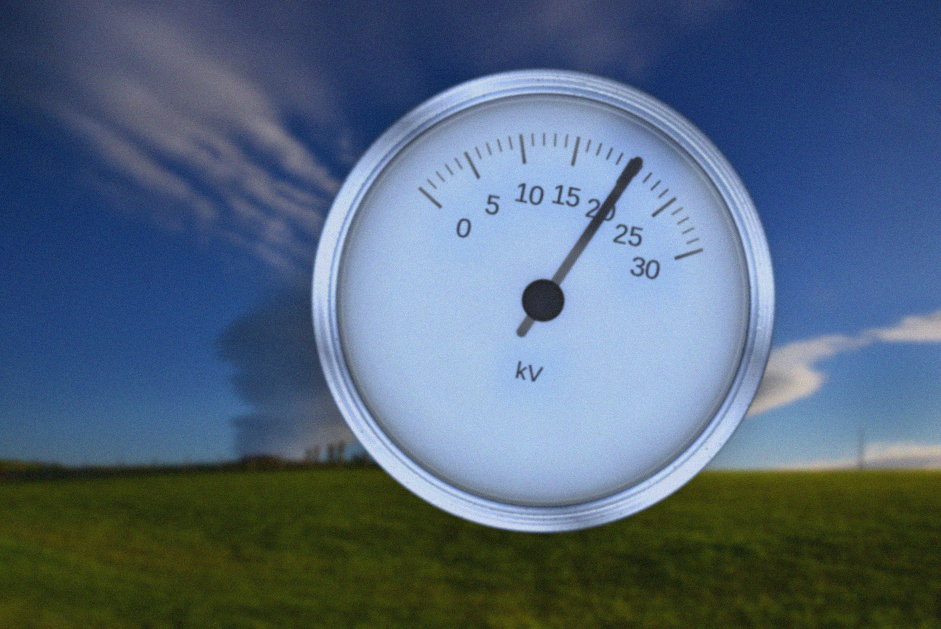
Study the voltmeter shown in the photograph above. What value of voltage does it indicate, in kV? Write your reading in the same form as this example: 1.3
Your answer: 20.5
